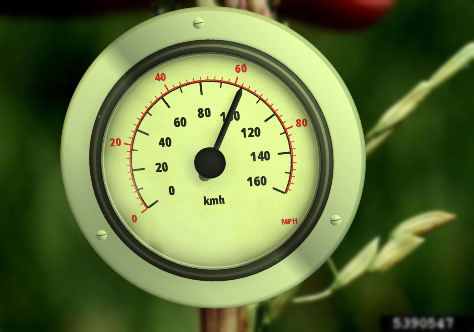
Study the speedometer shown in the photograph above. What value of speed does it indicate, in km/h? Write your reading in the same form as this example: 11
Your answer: 100
